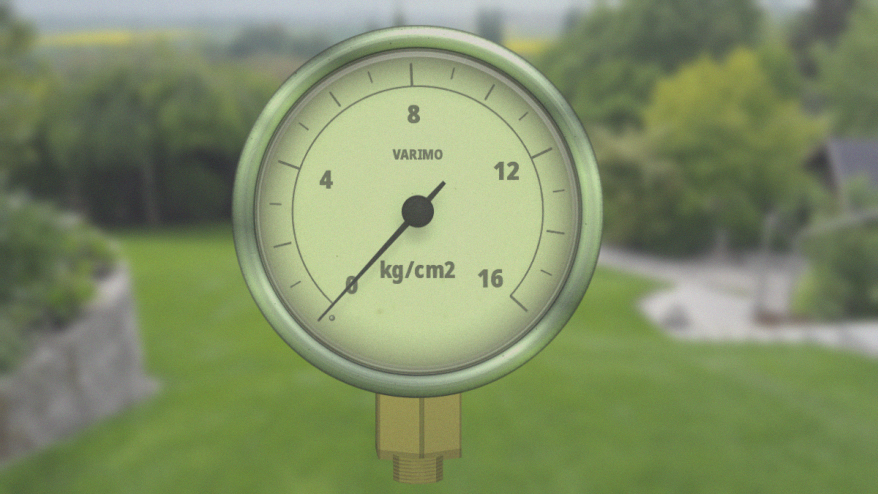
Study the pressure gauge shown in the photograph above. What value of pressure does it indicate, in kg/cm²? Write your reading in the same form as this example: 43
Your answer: 0
